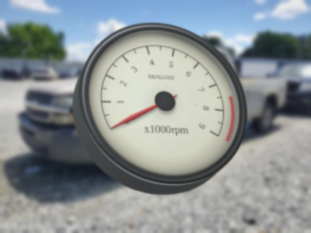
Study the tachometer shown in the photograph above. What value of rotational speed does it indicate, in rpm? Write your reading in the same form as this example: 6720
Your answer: 0
